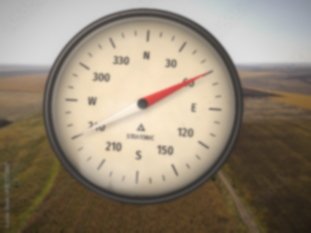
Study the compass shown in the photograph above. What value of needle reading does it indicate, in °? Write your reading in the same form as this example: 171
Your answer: 60
